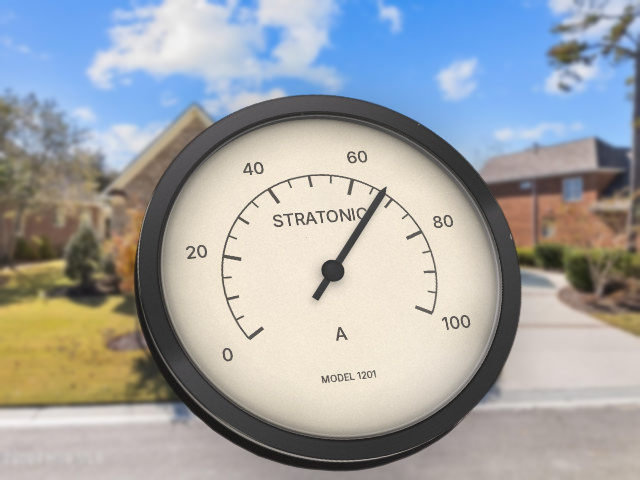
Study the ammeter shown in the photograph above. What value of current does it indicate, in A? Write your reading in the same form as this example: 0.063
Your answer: 67.5
